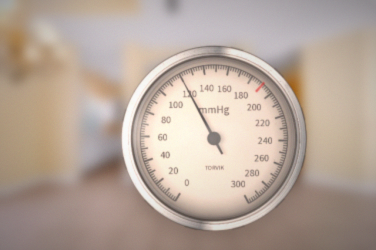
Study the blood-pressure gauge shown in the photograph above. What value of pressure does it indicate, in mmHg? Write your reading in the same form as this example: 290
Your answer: 120
